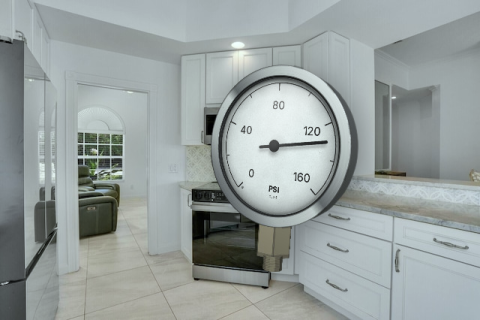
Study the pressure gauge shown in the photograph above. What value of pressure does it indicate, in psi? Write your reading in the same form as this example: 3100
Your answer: 130
